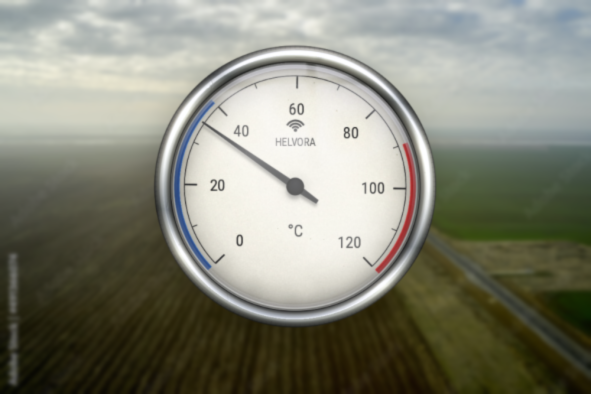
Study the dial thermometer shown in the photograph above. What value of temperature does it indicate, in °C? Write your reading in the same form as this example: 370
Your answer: 35
